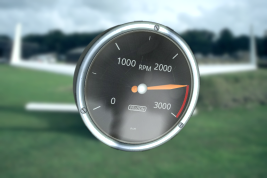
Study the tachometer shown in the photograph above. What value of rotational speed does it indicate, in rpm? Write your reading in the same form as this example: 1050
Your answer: 2500
